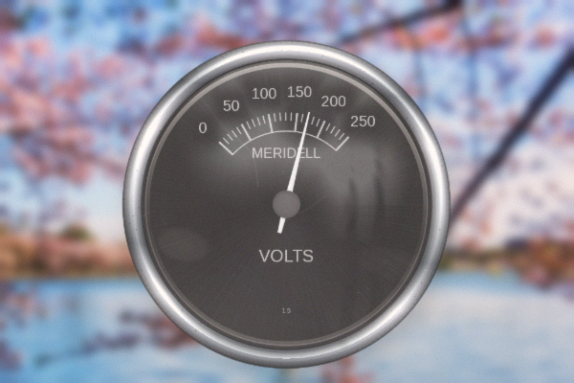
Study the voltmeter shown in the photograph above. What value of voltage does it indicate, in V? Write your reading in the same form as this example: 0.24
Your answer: 170
